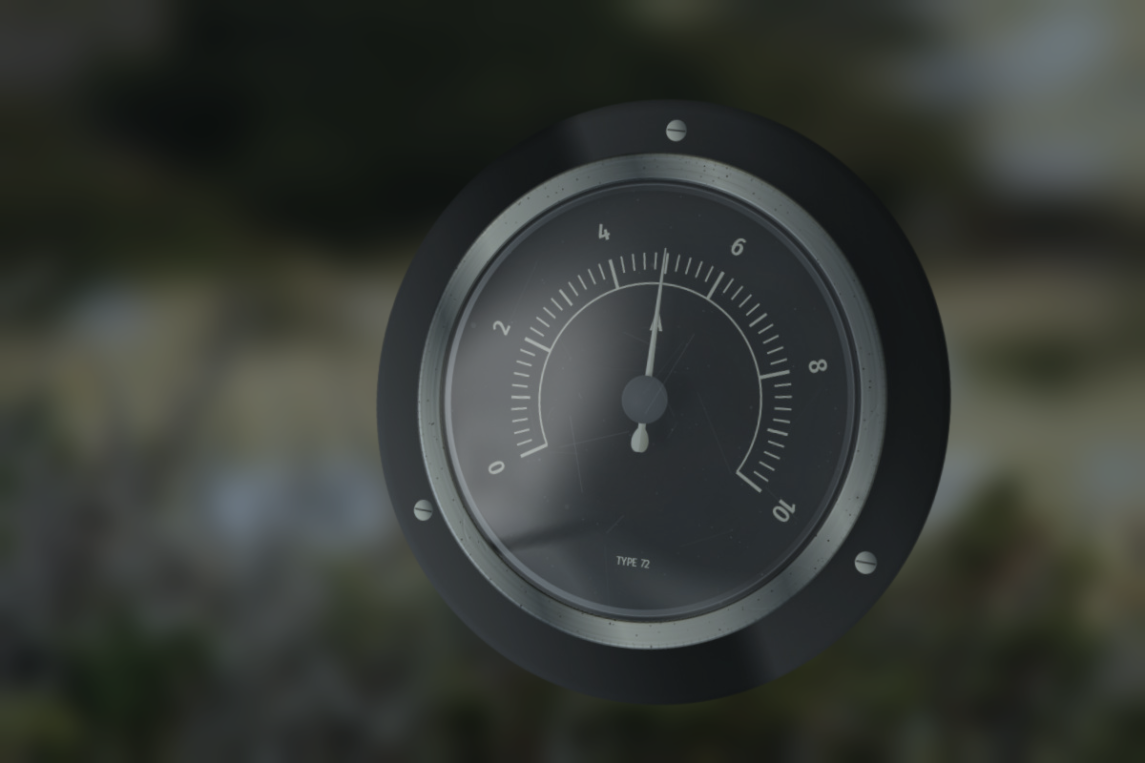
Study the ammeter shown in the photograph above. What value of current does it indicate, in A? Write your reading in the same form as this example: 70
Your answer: 5
